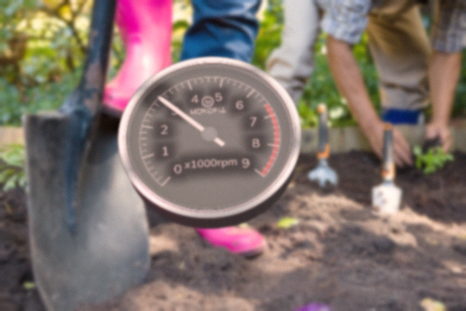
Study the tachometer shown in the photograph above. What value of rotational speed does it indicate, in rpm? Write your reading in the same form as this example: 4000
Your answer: 3000
